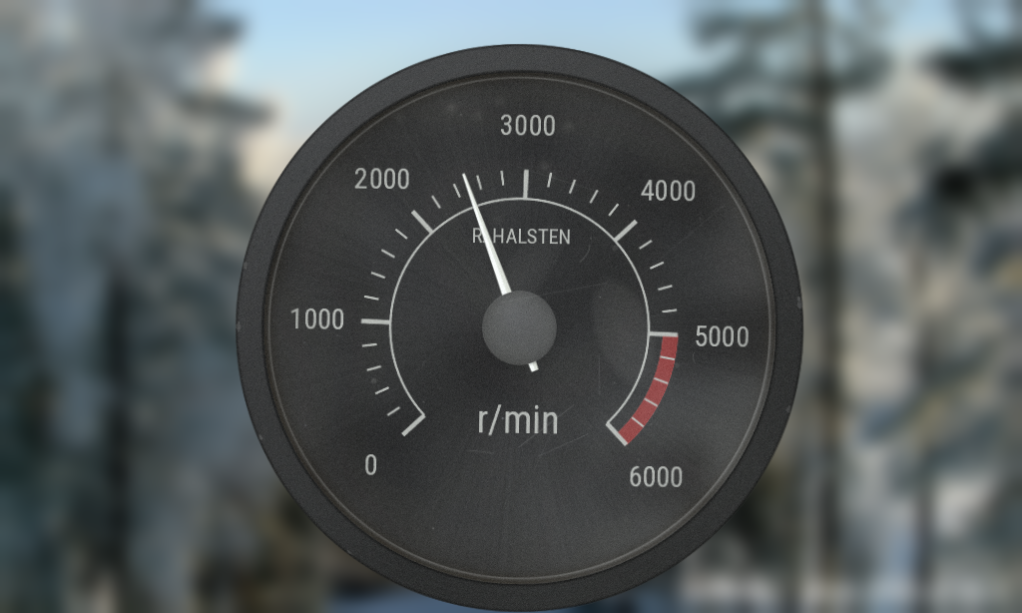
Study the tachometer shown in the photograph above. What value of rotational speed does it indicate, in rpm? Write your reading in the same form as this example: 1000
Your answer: 2500
